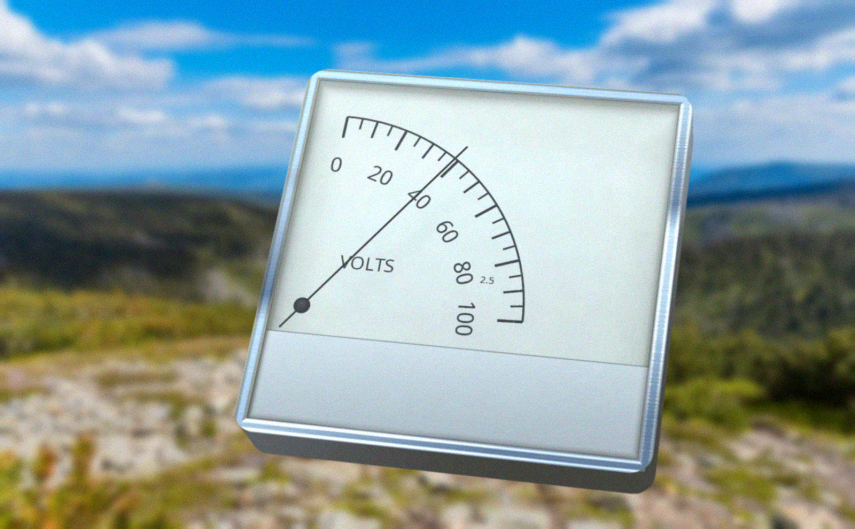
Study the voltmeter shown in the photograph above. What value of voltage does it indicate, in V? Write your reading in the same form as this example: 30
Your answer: 40
